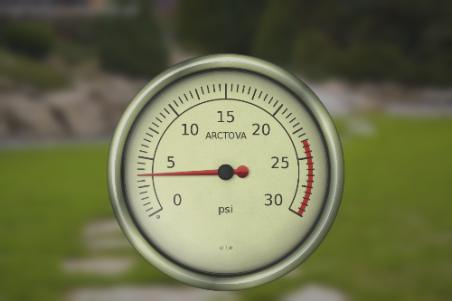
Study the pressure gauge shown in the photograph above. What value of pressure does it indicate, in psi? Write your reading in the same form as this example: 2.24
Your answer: 3.5
